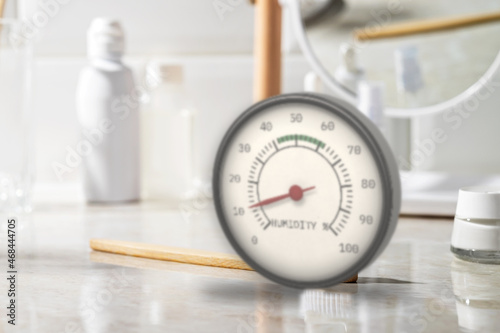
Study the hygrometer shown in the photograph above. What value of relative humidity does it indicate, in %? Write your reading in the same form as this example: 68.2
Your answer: 10
